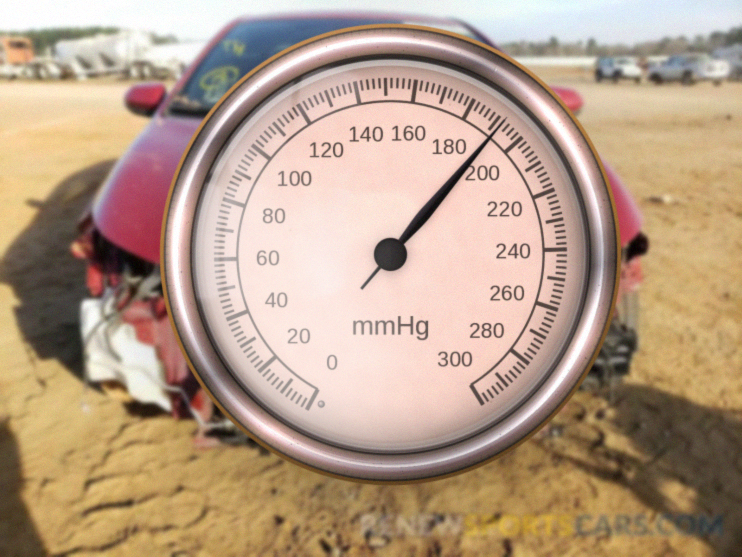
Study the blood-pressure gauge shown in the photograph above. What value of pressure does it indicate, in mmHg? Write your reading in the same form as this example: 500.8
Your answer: 192
